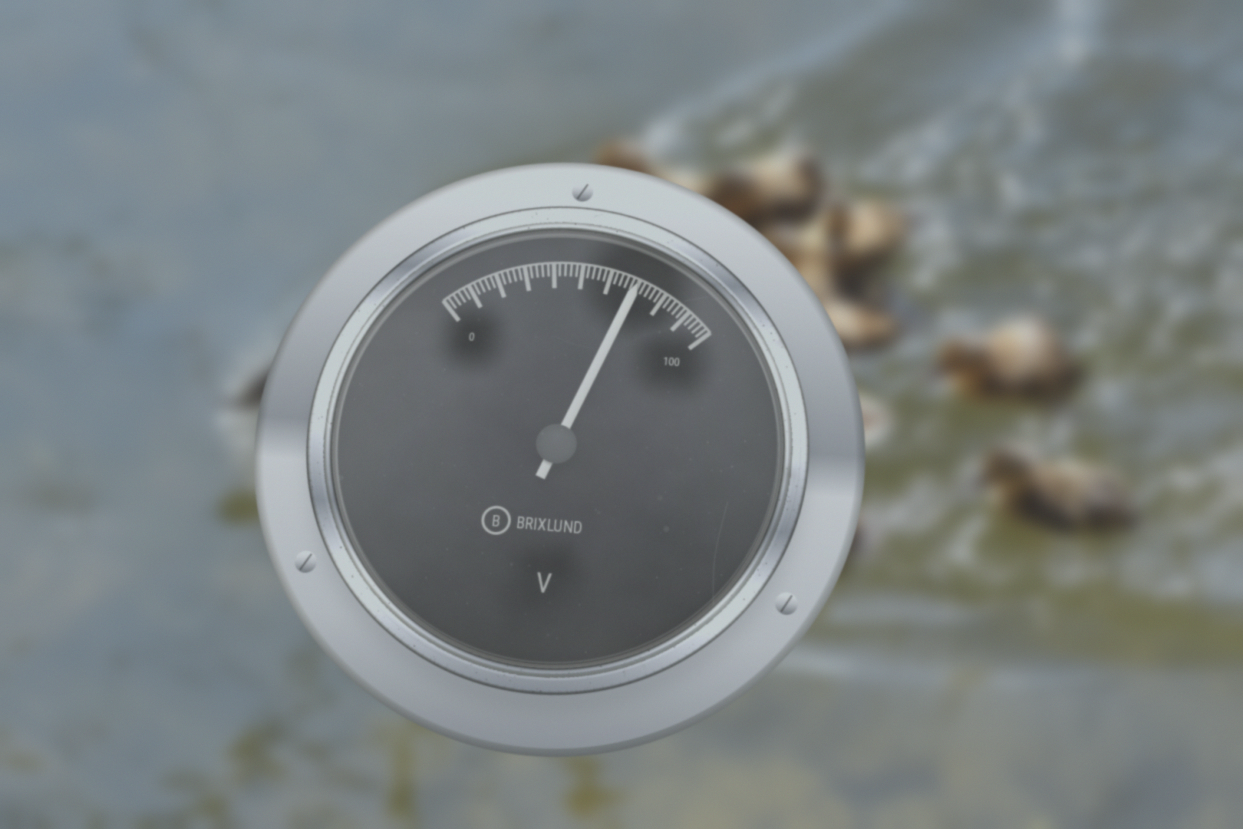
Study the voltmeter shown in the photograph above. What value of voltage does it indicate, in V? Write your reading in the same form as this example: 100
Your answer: 70
